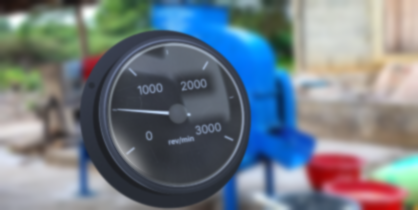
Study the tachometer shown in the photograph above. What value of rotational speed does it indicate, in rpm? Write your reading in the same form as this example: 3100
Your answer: 500
